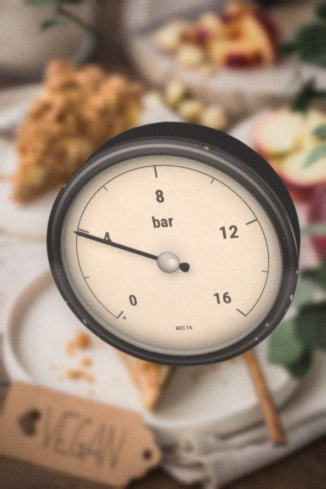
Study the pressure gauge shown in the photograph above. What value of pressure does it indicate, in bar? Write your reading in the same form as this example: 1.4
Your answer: 4
